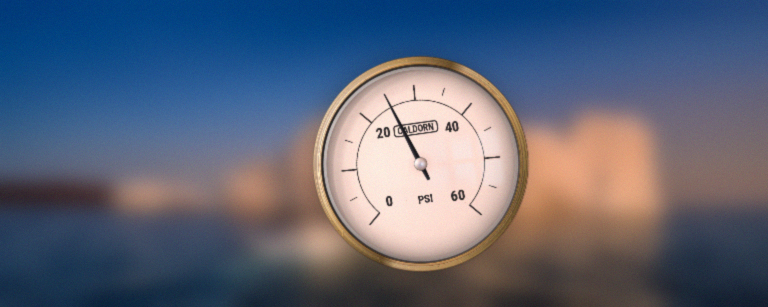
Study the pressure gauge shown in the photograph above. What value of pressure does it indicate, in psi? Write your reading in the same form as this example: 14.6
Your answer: 25
